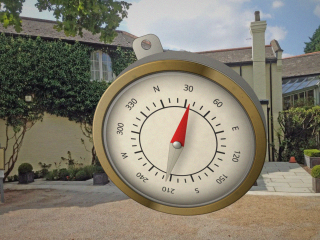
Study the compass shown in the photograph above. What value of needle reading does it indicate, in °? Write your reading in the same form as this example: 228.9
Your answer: 35
